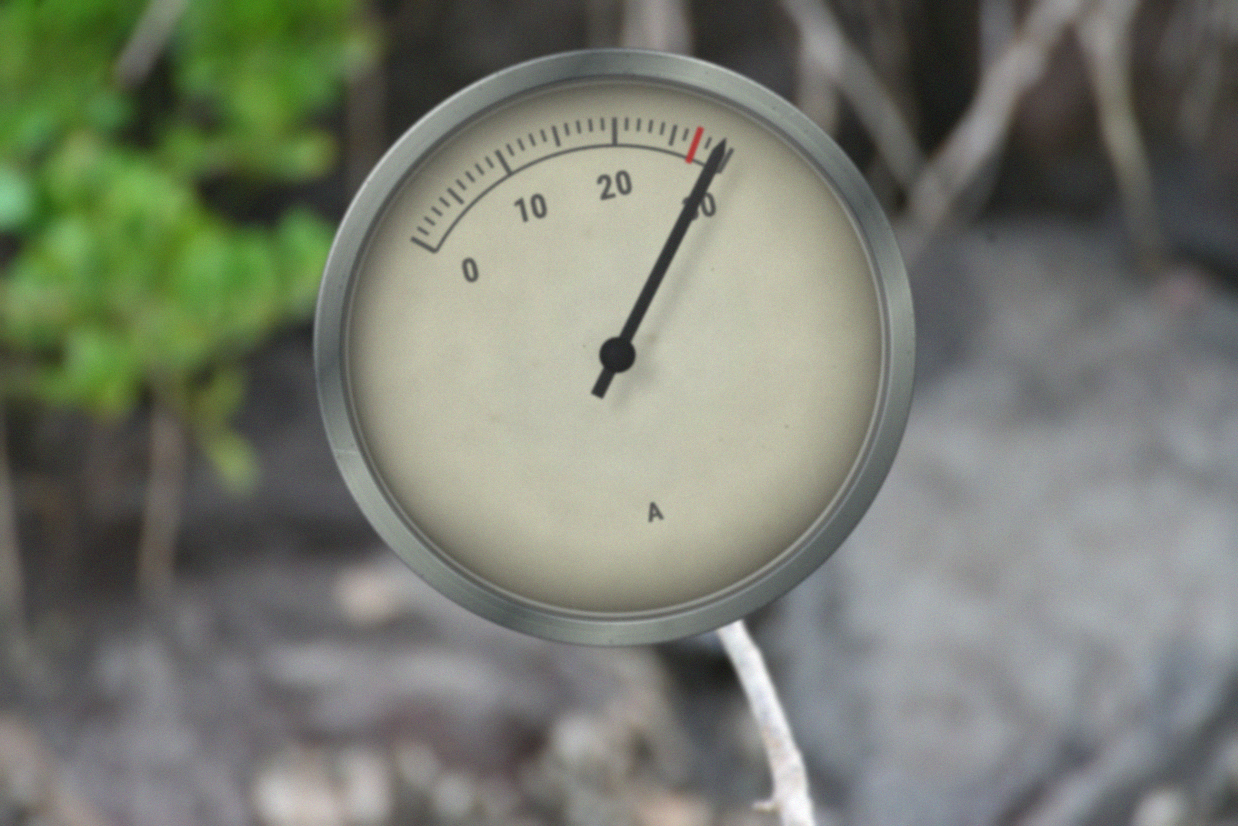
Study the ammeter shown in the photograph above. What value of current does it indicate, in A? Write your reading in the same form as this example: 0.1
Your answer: 29
